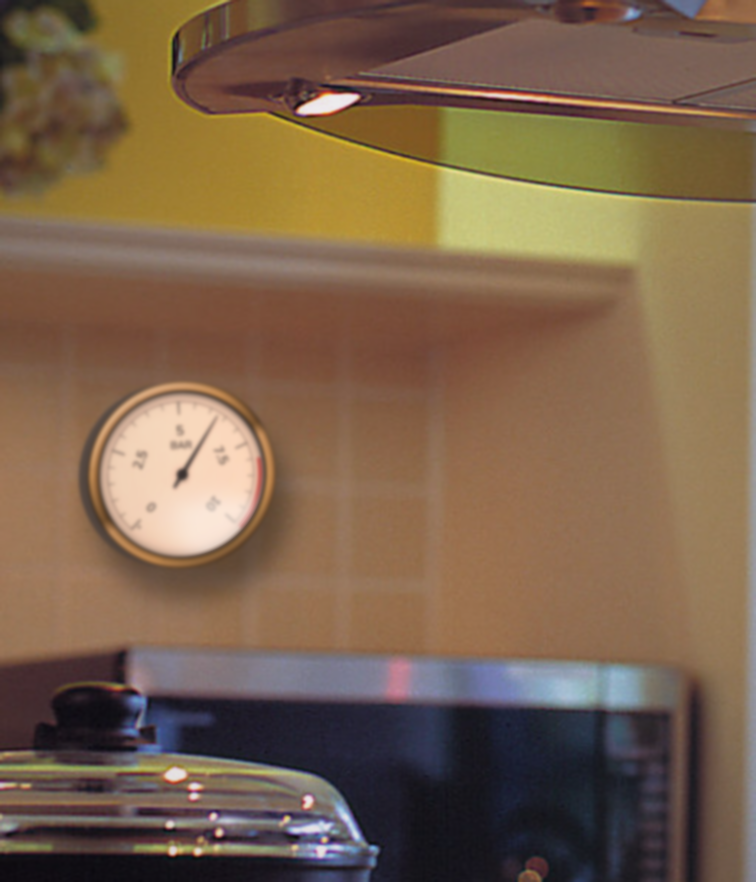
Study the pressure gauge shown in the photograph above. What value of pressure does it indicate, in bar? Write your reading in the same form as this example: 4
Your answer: 6.25
